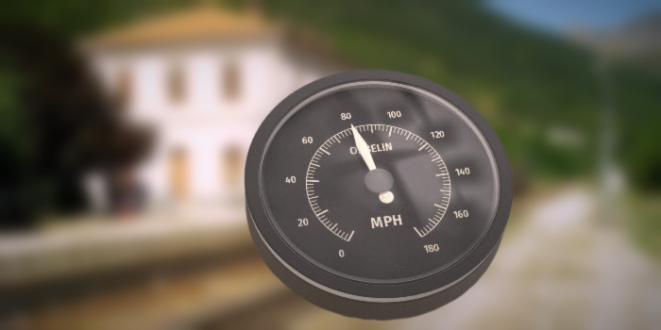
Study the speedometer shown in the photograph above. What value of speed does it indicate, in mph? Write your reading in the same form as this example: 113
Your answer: 80
